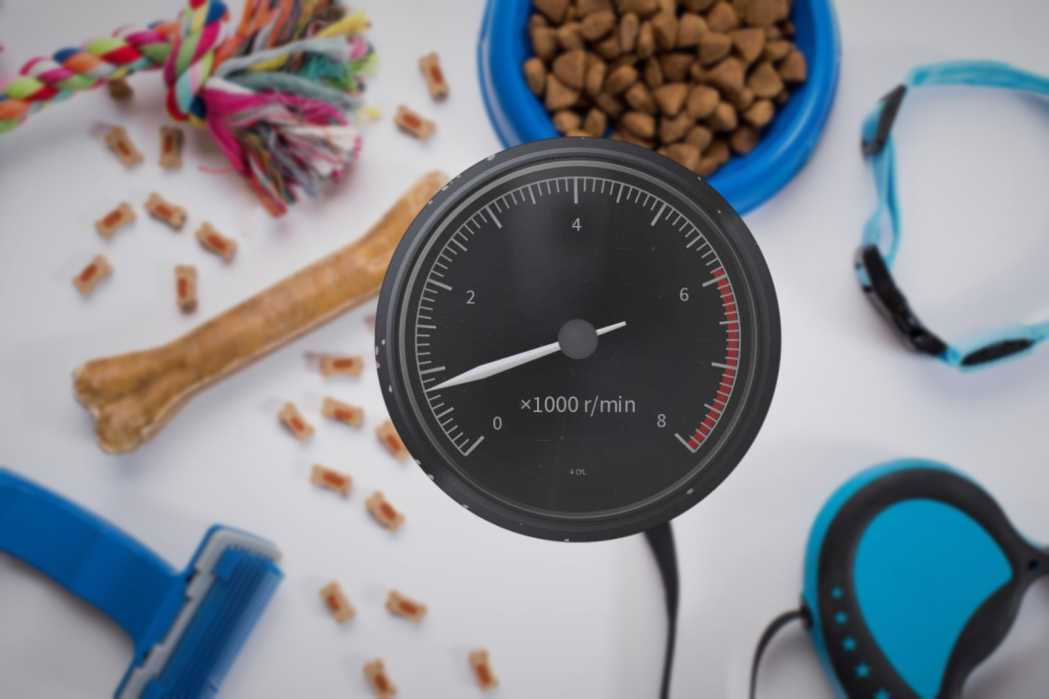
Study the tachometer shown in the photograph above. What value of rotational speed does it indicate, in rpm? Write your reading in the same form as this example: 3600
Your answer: 800
